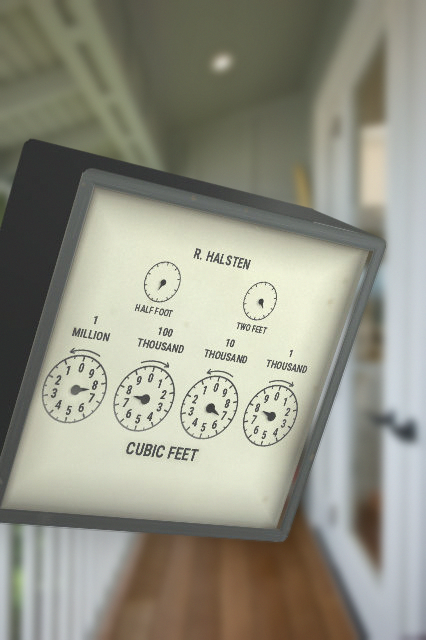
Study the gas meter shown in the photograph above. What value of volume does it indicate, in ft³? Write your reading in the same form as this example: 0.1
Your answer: 776800
